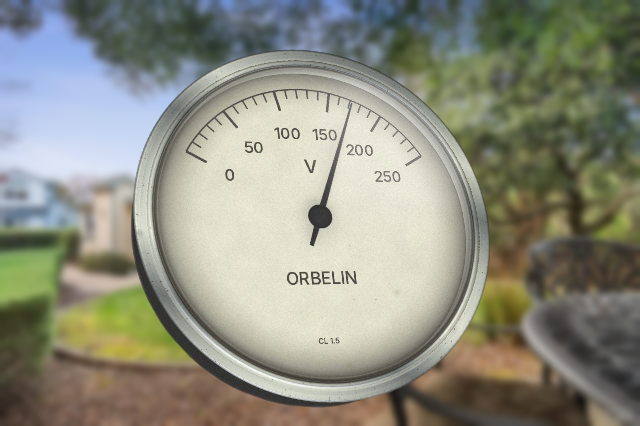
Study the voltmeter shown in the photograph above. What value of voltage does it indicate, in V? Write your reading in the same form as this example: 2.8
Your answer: 170
